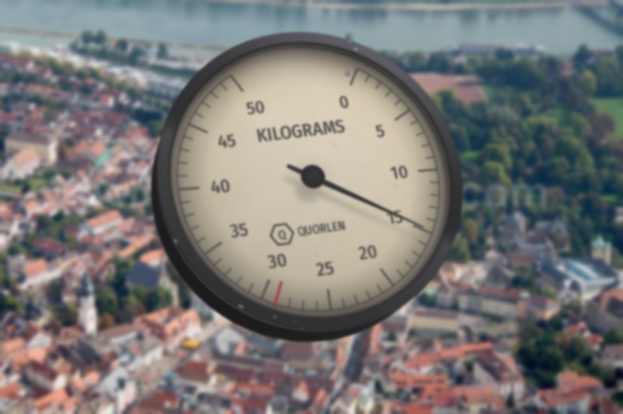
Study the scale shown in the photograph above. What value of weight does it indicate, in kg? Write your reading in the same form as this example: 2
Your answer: 15
